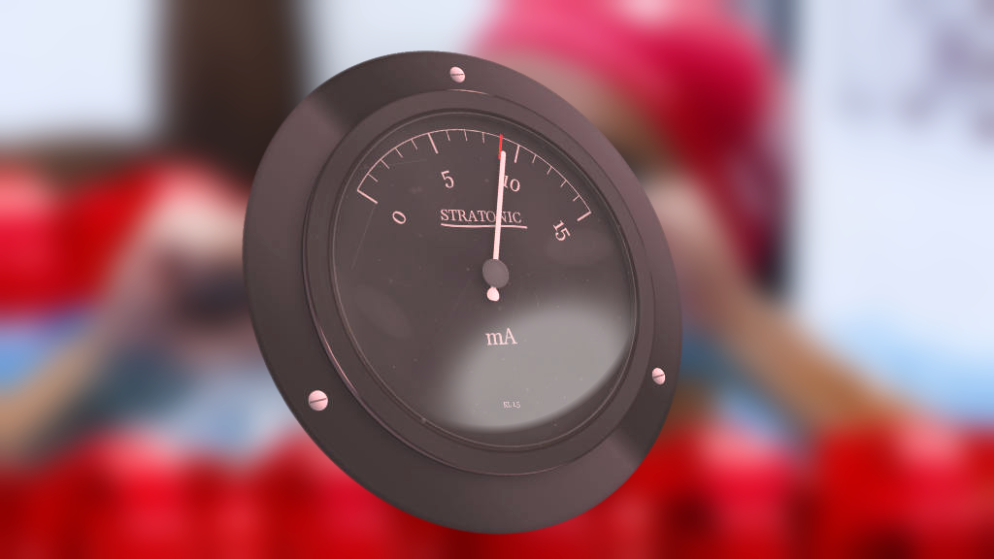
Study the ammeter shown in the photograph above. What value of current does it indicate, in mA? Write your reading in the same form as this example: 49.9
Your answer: 9
